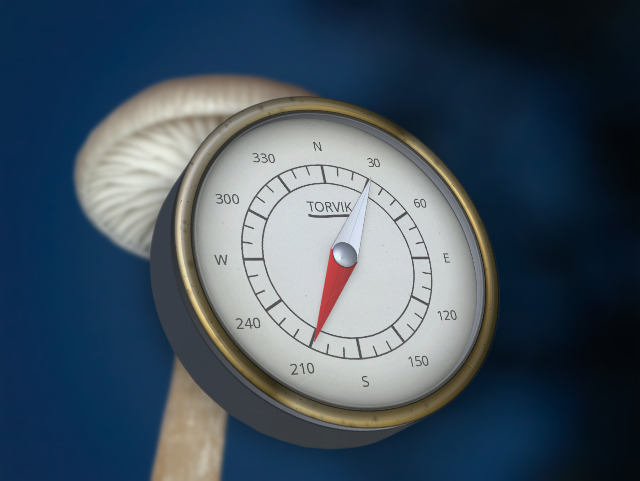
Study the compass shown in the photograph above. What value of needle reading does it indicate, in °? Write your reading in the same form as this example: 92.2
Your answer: 210
